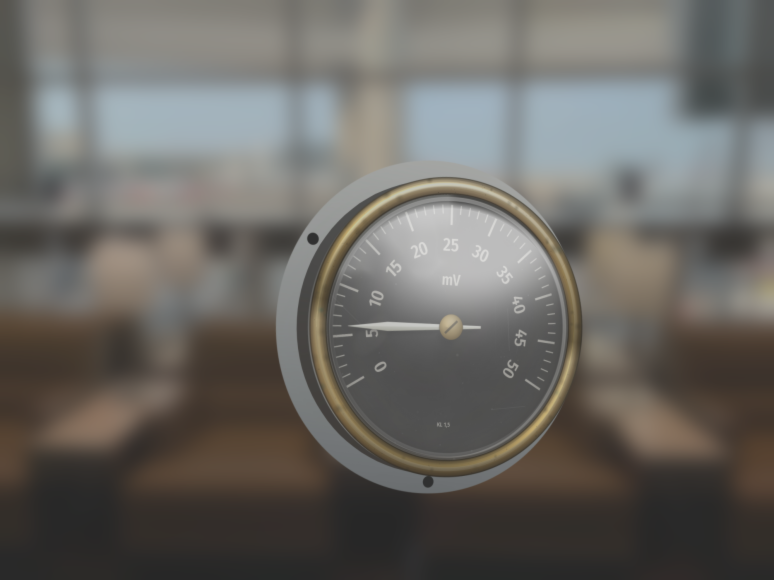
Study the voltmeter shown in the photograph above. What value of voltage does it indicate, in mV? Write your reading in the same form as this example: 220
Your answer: 6
